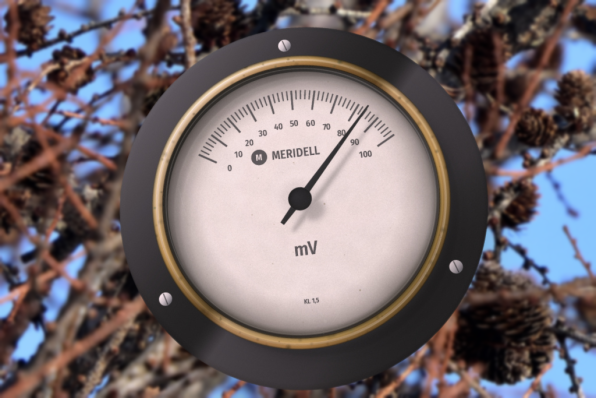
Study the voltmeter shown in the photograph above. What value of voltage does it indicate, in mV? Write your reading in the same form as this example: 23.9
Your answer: 84
